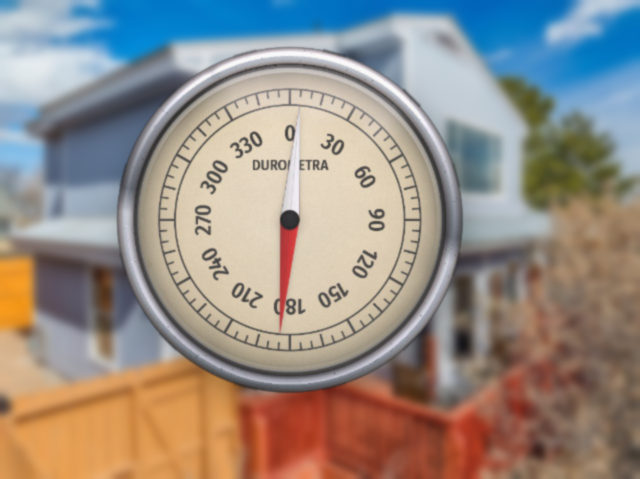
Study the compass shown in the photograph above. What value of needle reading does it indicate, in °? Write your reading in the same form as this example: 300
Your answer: 185
